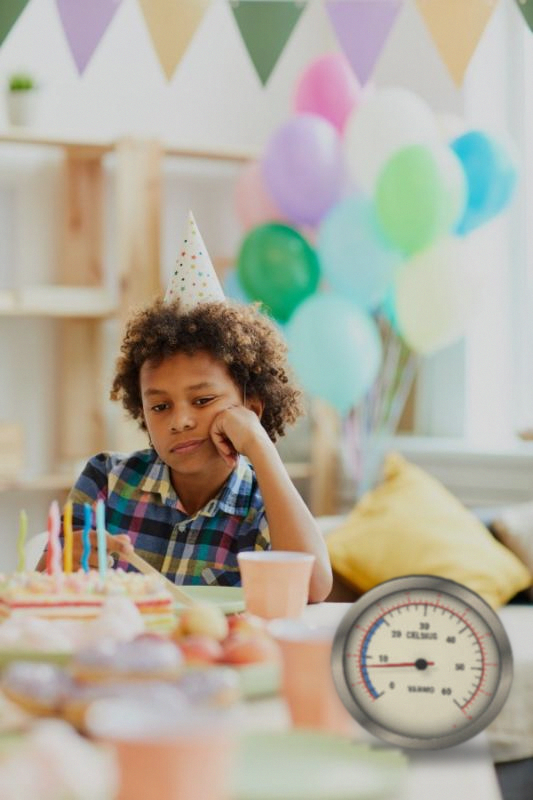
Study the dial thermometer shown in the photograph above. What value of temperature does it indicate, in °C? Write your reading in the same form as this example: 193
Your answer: 8
